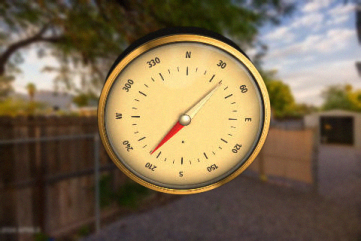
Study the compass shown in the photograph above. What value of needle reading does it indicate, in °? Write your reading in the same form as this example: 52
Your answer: 220
